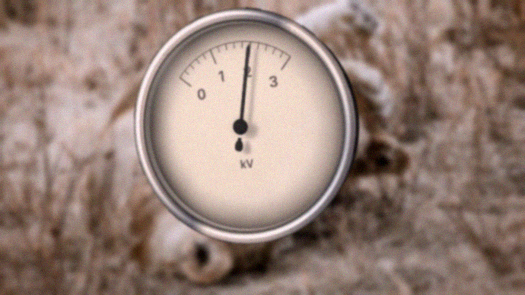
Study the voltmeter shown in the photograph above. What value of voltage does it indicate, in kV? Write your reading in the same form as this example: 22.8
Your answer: 2
